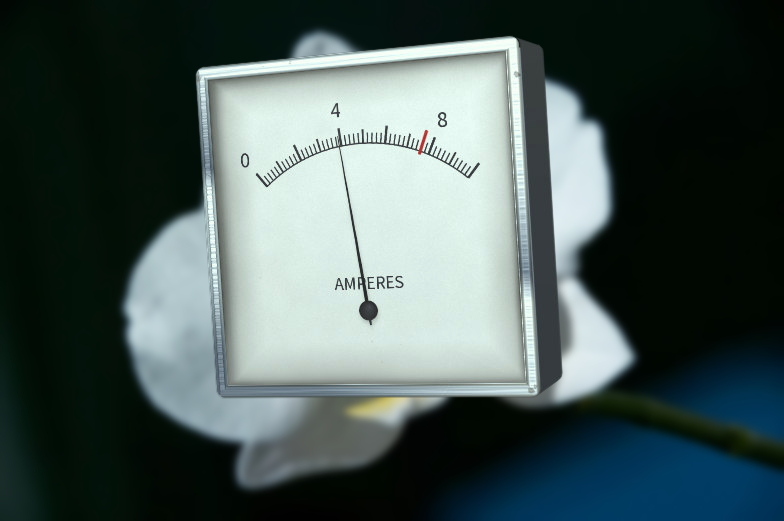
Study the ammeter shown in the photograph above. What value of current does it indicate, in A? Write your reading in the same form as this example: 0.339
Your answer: 4
